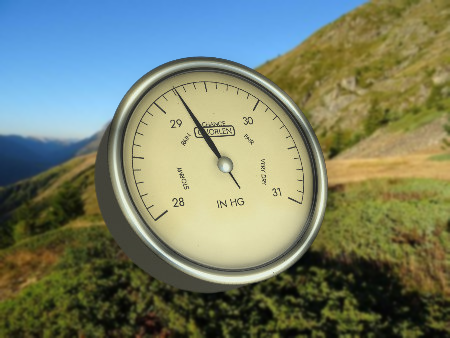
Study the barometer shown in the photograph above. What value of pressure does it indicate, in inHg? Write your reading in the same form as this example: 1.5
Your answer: 29.2
